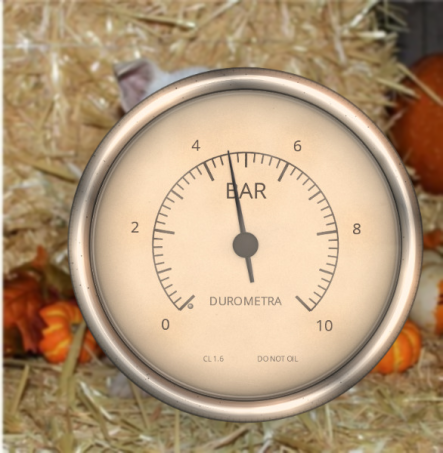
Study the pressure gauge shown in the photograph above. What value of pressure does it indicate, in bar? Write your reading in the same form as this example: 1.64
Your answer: 4.6
